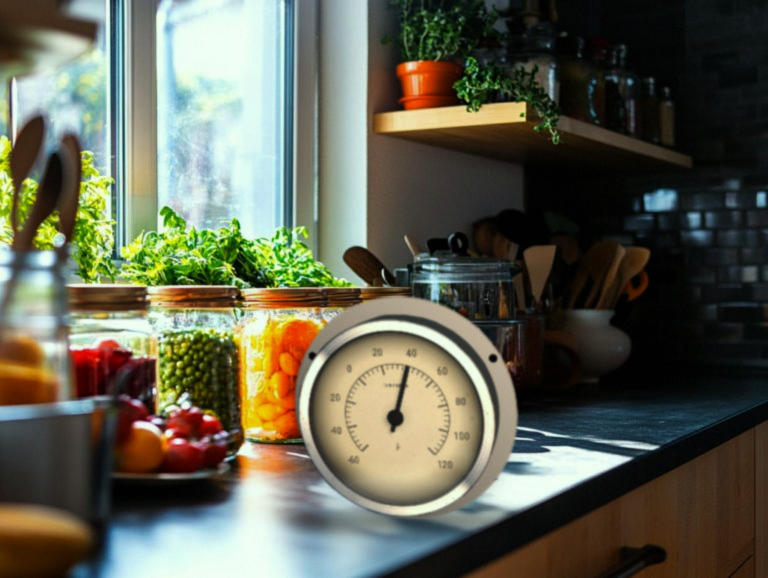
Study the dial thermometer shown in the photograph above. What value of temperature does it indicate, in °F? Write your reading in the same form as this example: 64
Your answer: 40
